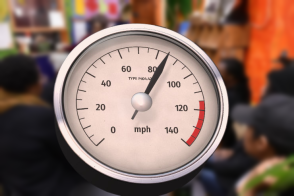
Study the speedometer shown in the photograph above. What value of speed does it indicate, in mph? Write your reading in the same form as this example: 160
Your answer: 85
